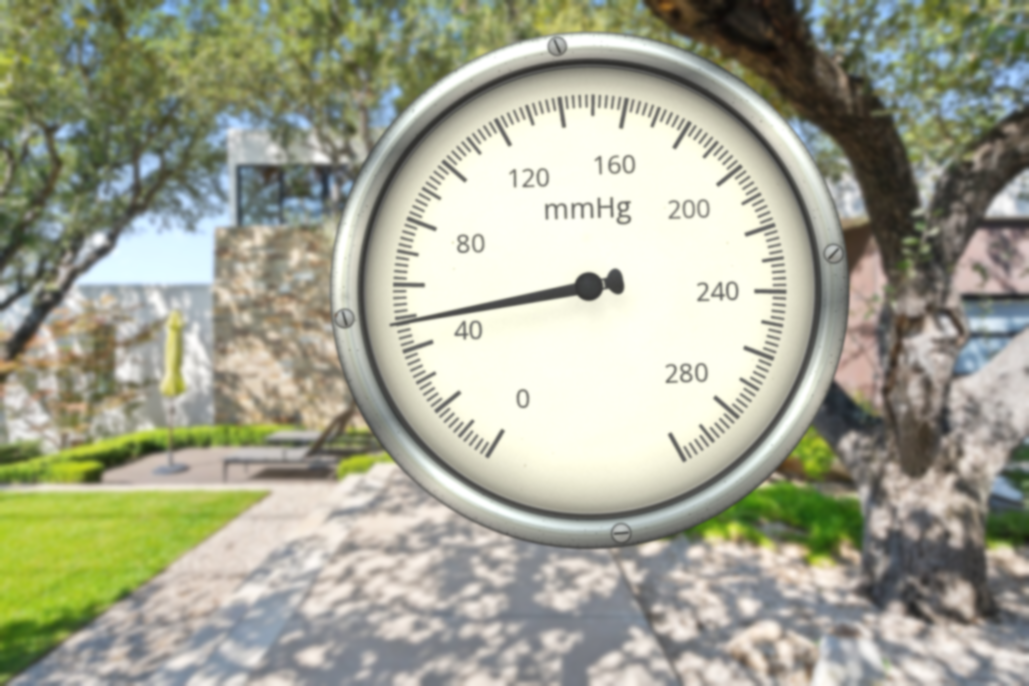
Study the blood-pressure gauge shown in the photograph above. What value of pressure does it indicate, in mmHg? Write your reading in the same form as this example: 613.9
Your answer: 48
